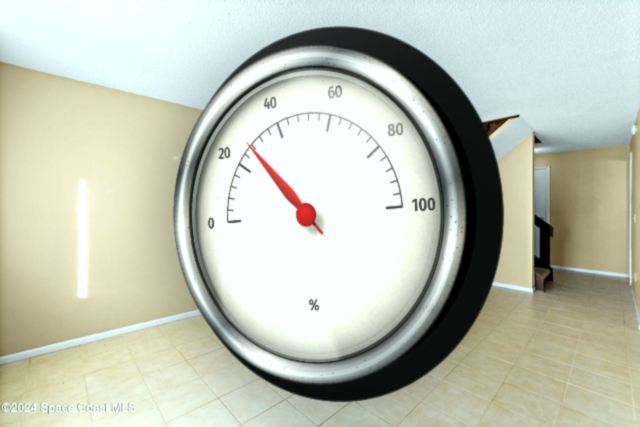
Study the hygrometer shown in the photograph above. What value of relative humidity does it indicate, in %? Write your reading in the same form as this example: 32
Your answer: 28
